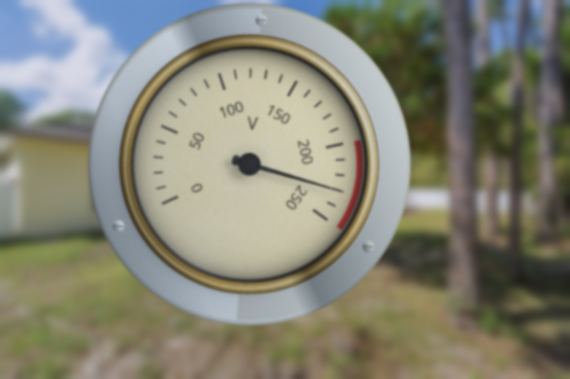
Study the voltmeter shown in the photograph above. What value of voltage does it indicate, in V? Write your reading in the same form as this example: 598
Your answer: 230
